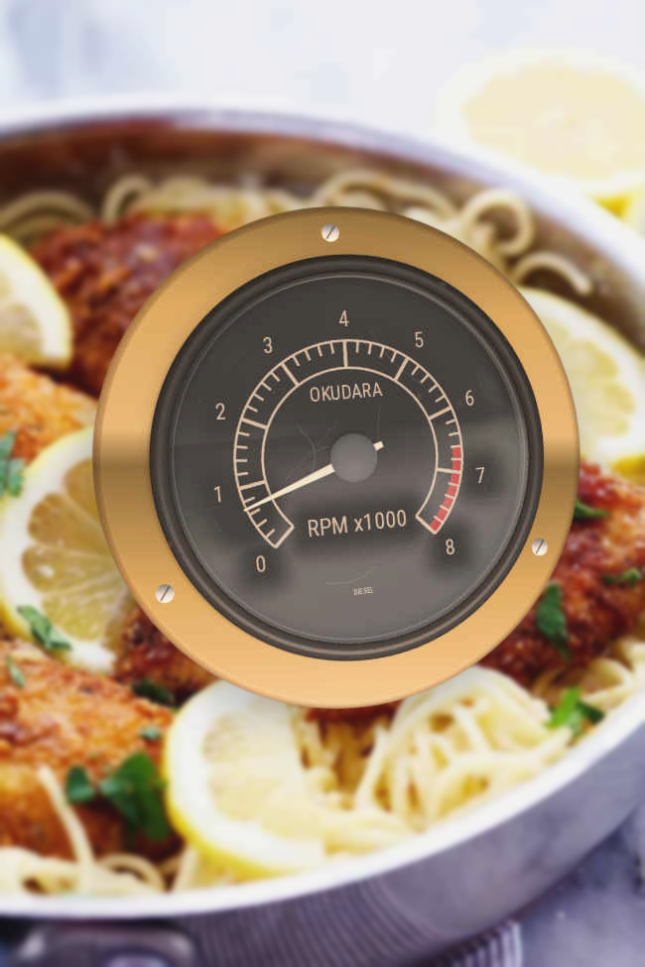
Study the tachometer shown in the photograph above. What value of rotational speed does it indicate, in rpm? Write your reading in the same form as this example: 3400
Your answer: 700
